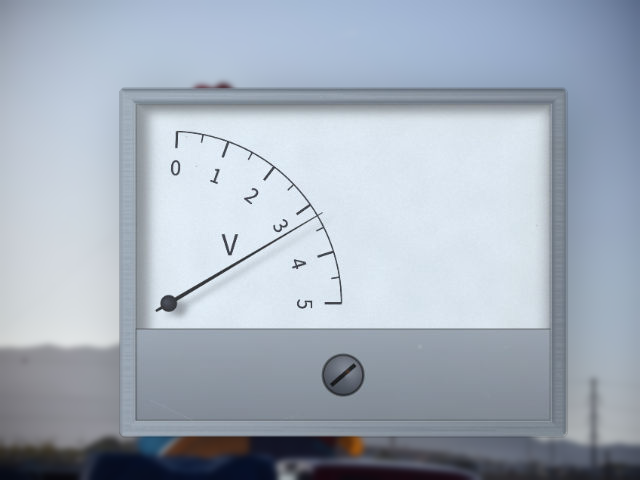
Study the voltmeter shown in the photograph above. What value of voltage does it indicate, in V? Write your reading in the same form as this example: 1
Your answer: 3.25
